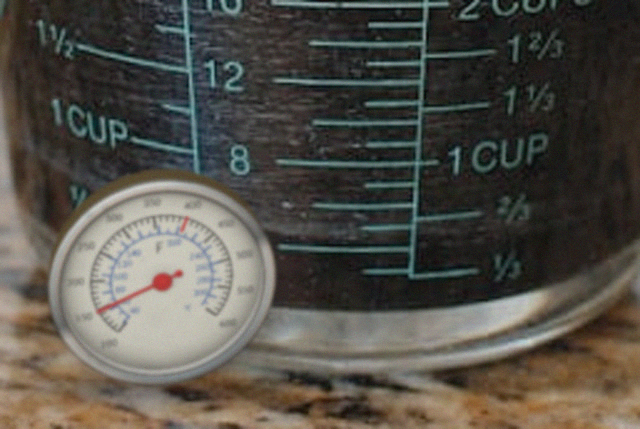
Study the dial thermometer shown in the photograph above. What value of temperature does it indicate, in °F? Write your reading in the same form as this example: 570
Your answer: 150
